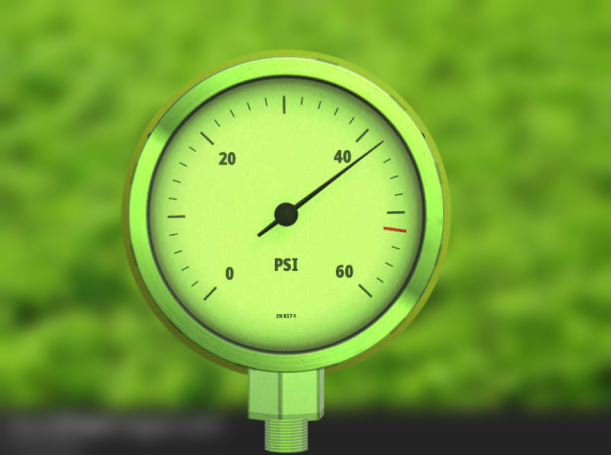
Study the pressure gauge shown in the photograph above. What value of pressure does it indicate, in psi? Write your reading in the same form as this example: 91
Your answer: 42
